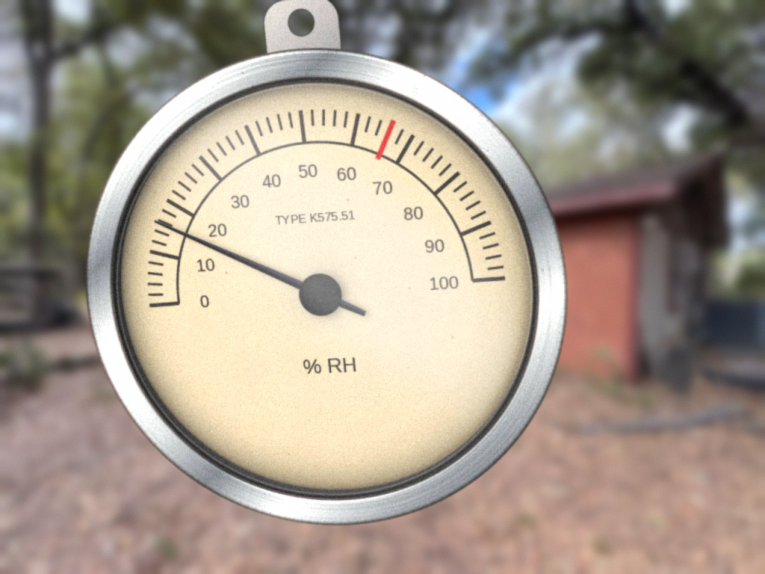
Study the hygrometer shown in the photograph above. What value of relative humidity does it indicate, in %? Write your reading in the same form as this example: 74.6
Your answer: 16
